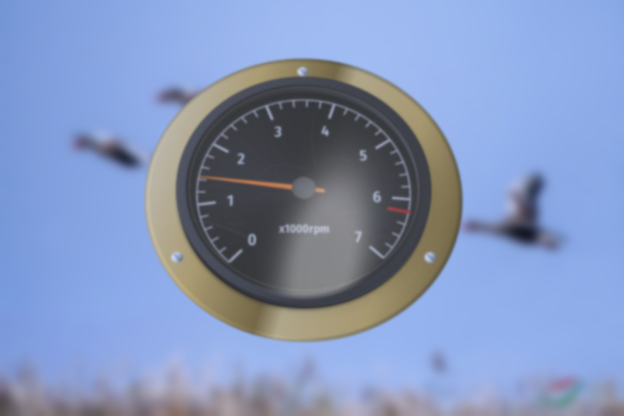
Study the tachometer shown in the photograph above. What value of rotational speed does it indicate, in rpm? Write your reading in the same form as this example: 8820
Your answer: 1400
